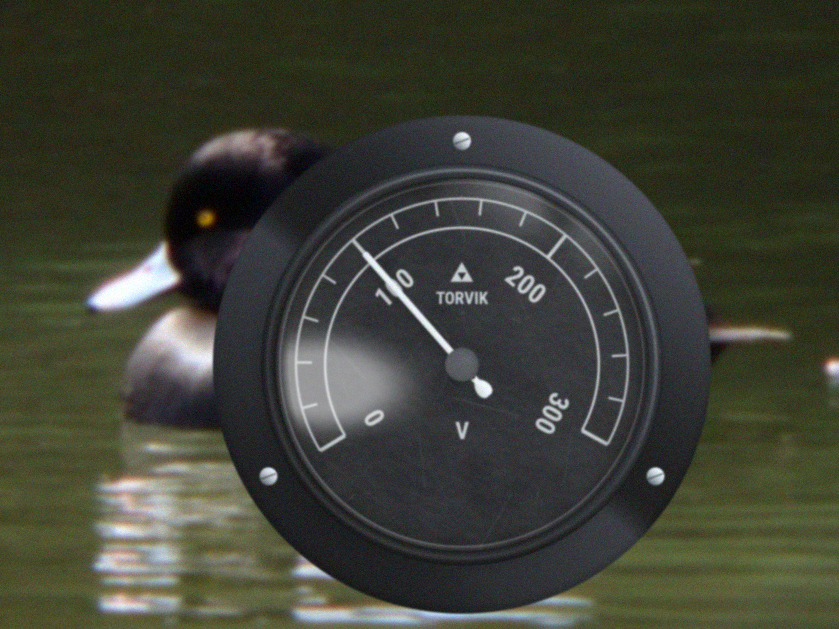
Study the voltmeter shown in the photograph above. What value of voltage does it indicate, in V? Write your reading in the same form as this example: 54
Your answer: 100
